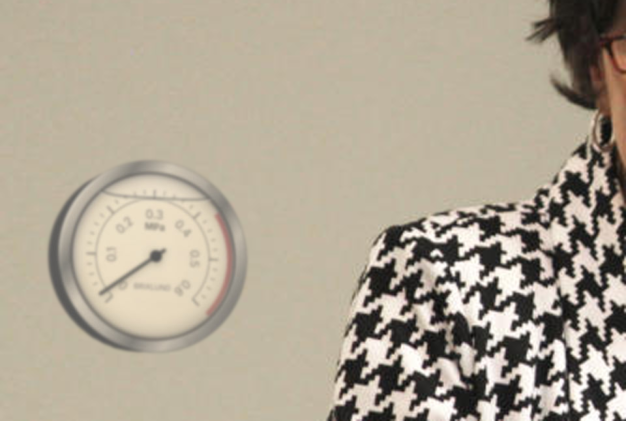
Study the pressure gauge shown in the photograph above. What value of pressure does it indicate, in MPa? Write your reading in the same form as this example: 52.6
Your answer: 0.02
